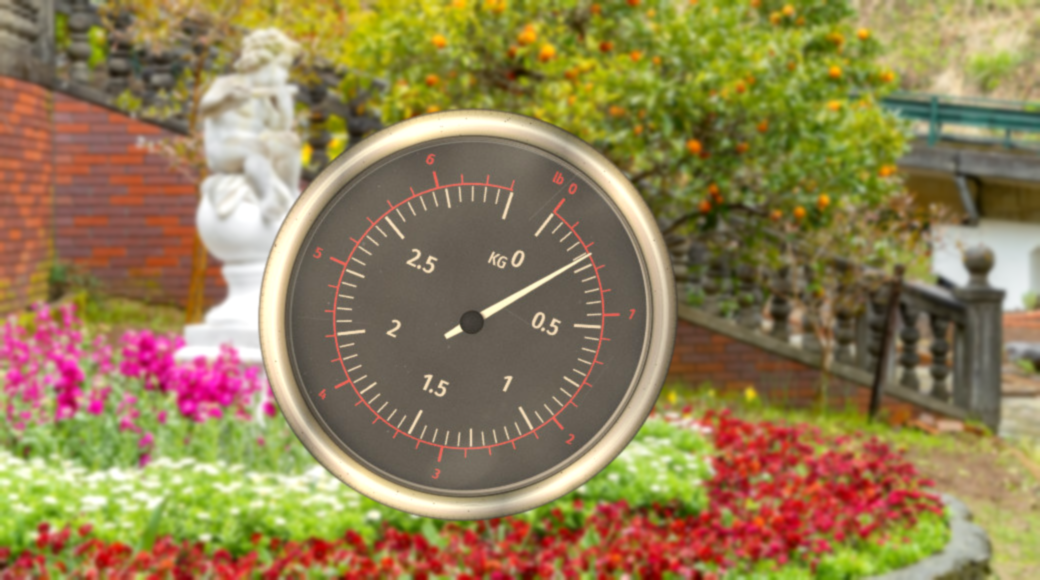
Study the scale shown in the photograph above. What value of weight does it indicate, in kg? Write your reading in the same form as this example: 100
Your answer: 0.2
